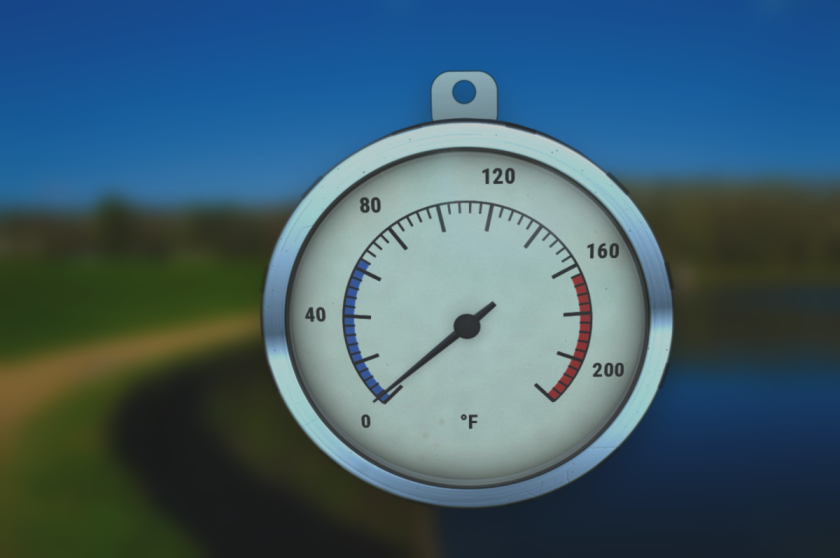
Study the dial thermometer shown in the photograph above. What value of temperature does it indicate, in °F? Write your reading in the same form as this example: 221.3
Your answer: 4
